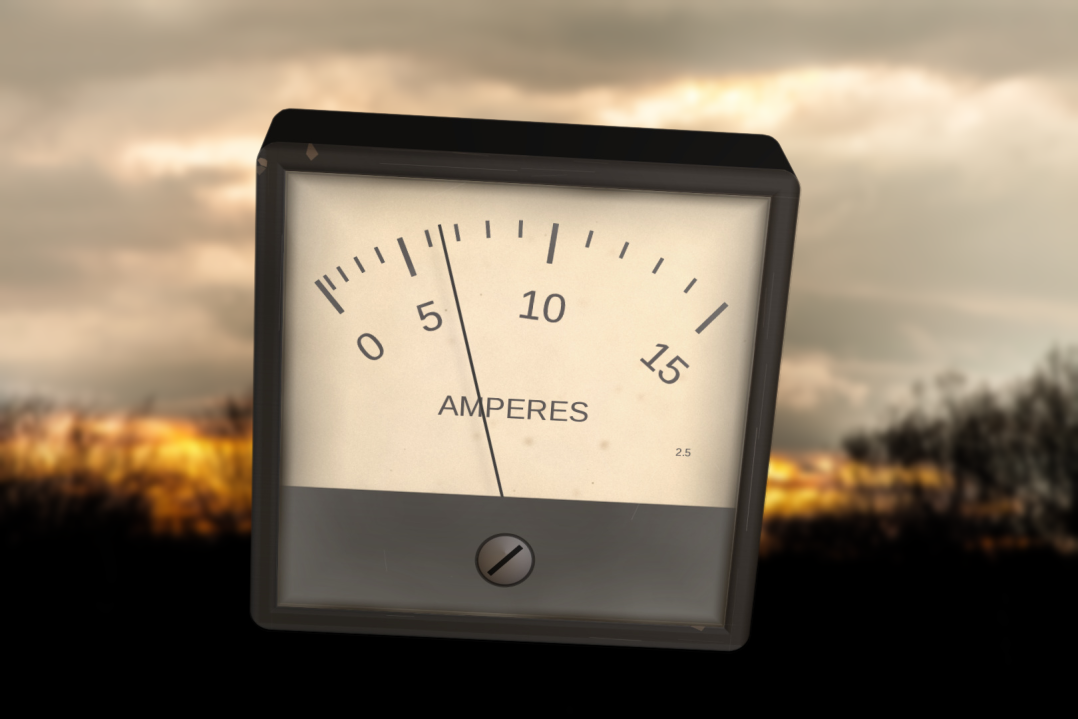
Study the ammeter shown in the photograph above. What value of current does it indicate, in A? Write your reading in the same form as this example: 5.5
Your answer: 6.5
